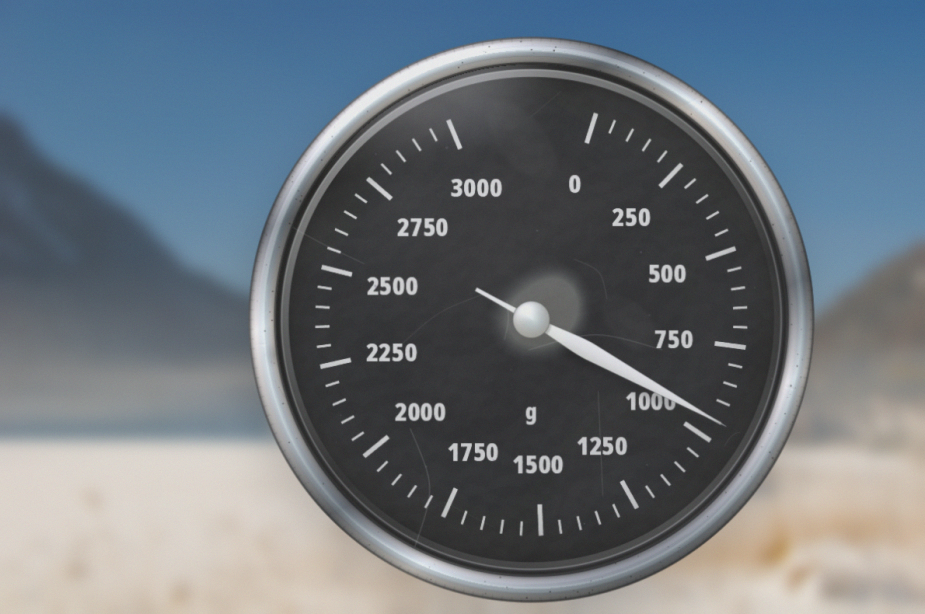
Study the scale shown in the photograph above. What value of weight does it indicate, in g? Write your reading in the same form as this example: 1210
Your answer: 950
